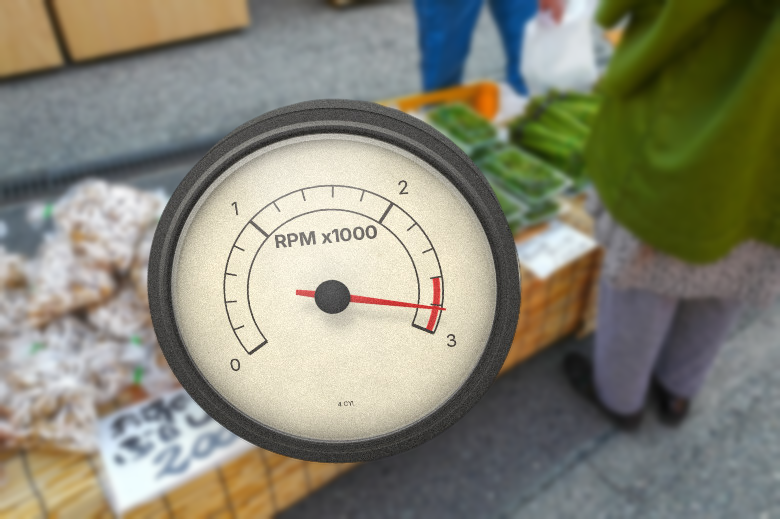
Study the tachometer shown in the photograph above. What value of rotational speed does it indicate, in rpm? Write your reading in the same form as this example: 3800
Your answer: 2800
